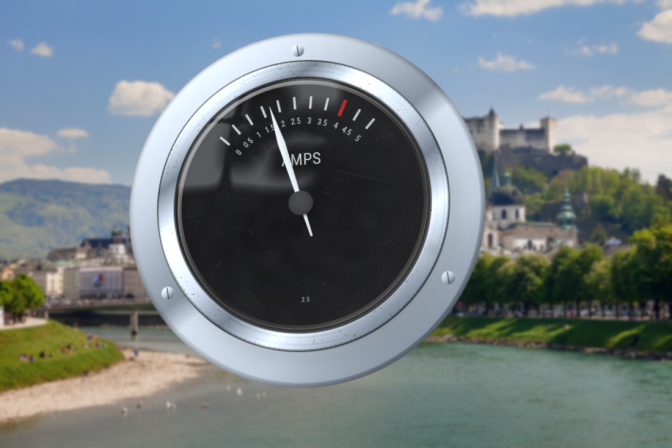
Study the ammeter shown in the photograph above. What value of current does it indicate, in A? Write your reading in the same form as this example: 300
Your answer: 1.75
